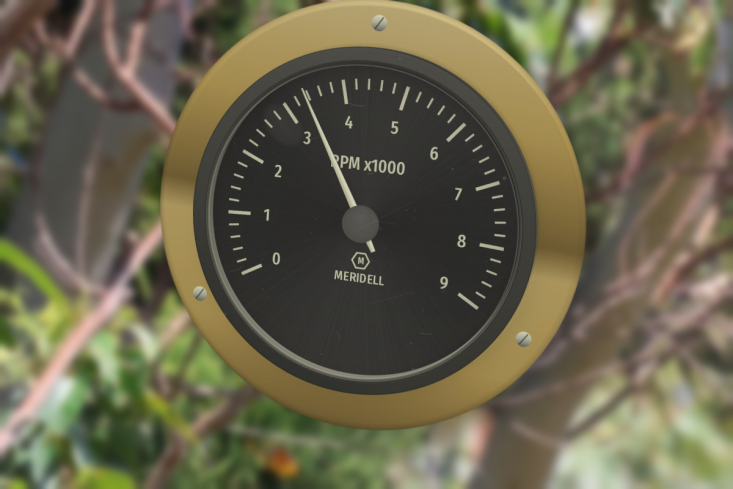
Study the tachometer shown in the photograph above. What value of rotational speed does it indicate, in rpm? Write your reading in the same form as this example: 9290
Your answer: 3400
